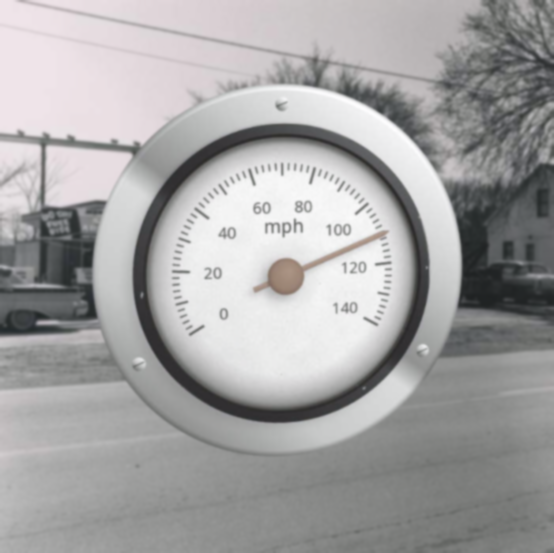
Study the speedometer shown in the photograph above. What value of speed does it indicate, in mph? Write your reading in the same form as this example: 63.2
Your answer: 110
